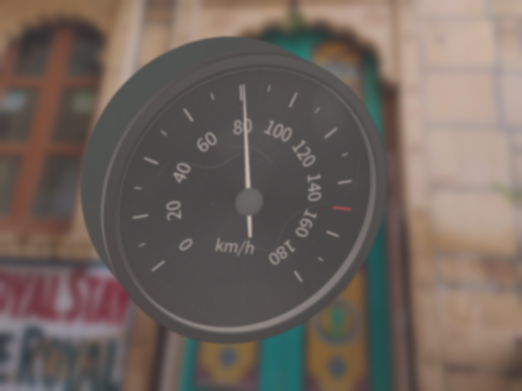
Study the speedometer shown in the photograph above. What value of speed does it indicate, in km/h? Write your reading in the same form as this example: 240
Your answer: 80
